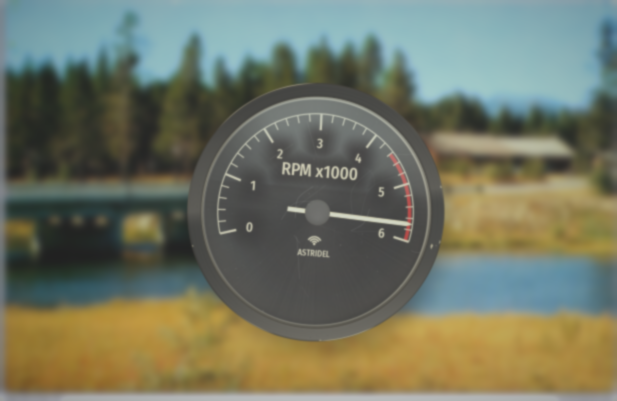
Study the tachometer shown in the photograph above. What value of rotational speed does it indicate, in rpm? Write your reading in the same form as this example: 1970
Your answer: 5700
